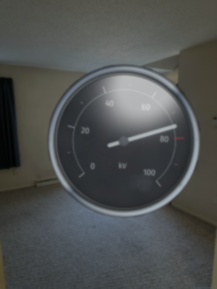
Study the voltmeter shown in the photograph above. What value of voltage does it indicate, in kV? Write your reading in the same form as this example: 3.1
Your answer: 75
